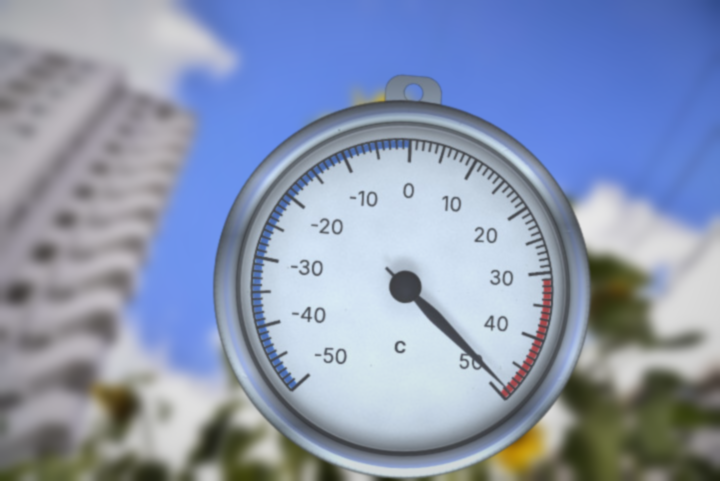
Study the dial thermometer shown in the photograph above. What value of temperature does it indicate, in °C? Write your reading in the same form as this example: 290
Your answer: 49
